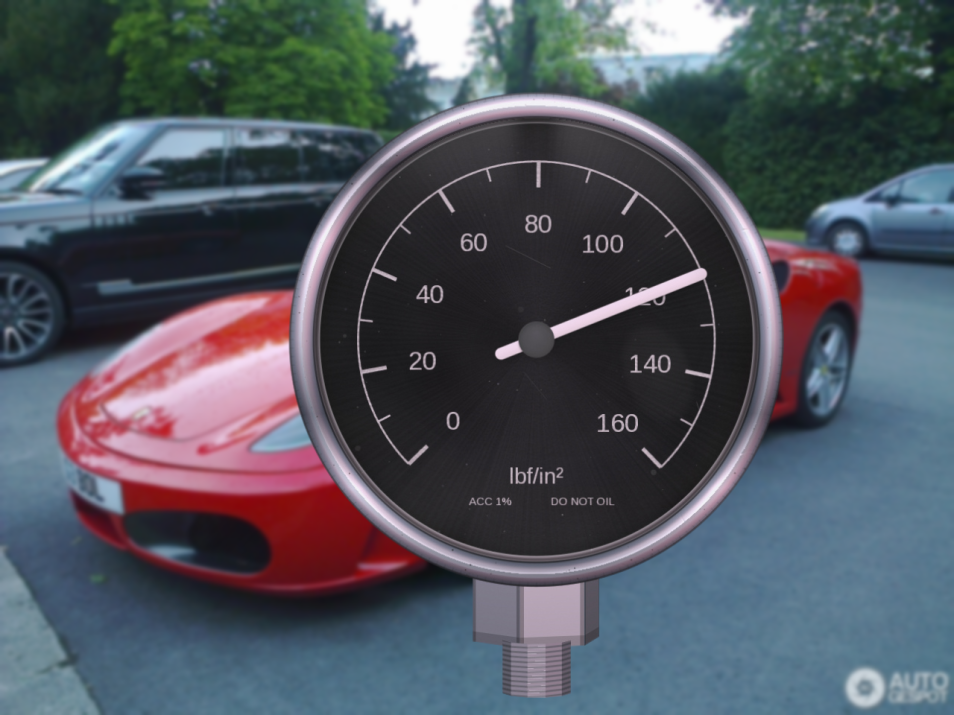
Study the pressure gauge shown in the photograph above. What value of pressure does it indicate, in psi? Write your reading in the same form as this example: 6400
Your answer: 120
